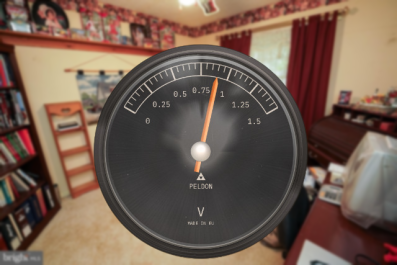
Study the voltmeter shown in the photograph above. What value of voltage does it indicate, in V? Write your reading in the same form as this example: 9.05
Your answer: 0.9
